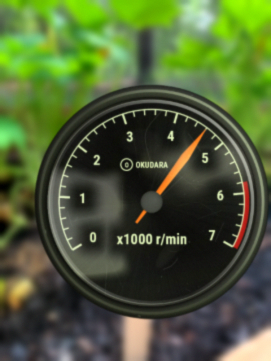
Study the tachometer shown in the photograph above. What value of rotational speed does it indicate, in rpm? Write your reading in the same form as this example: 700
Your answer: 4600
